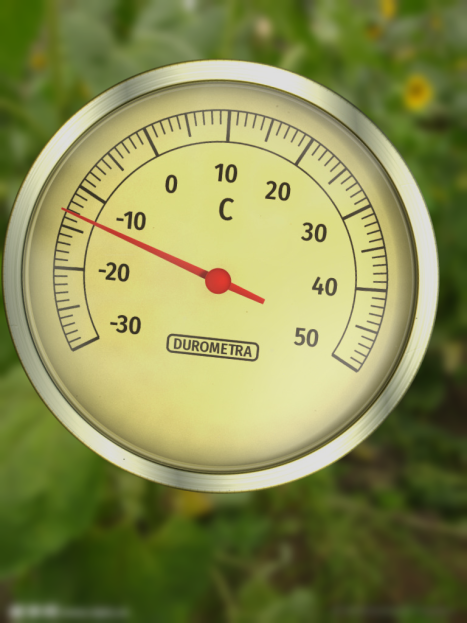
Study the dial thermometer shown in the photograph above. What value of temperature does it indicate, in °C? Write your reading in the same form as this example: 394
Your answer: -13
